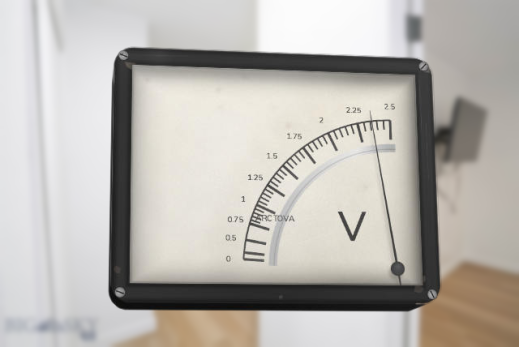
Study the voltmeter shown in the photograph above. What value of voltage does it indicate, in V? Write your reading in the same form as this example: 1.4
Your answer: 2.35
